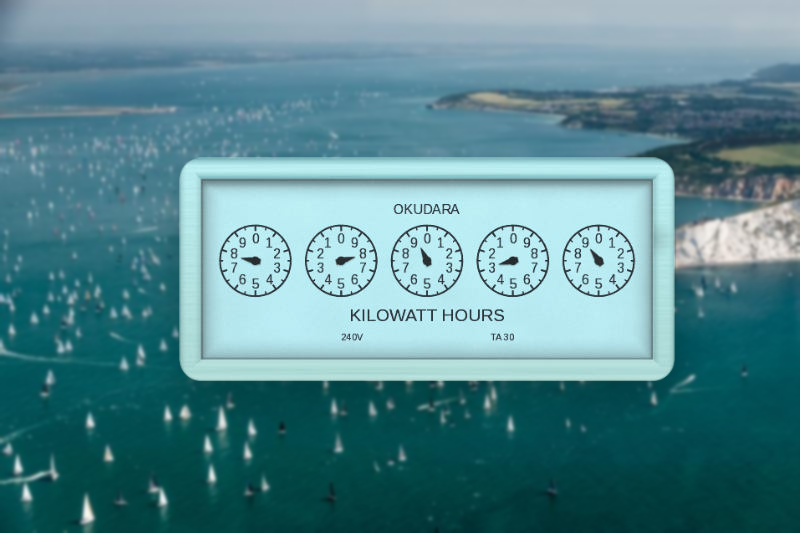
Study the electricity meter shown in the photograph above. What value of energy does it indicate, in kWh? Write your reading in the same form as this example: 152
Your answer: 77929
